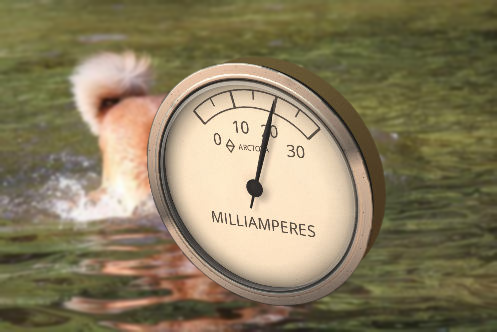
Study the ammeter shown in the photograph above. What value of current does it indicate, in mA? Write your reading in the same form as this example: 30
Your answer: 20
